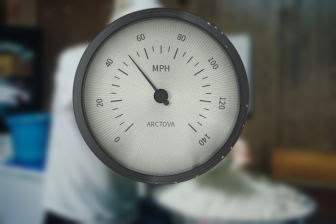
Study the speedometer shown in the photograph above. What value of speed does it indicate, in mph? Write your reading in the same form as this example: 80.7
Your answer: 50
